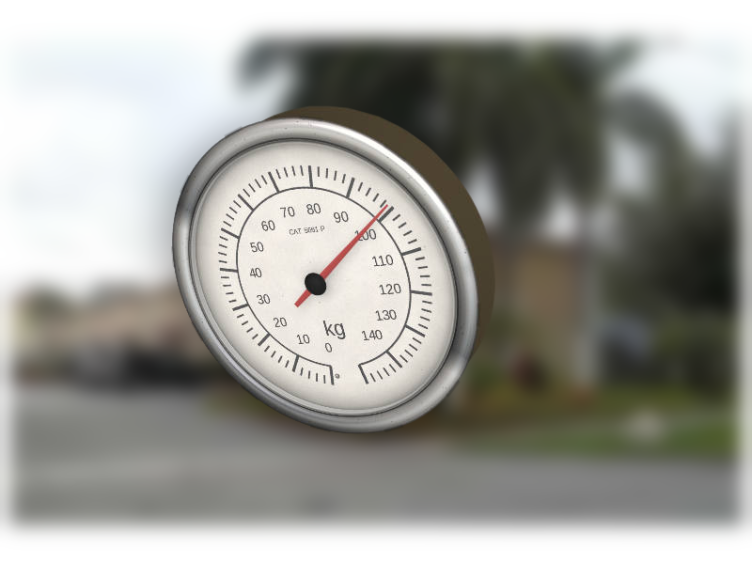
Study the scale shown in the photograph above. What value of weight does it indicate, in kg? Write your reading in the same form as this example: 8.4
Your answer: 99
